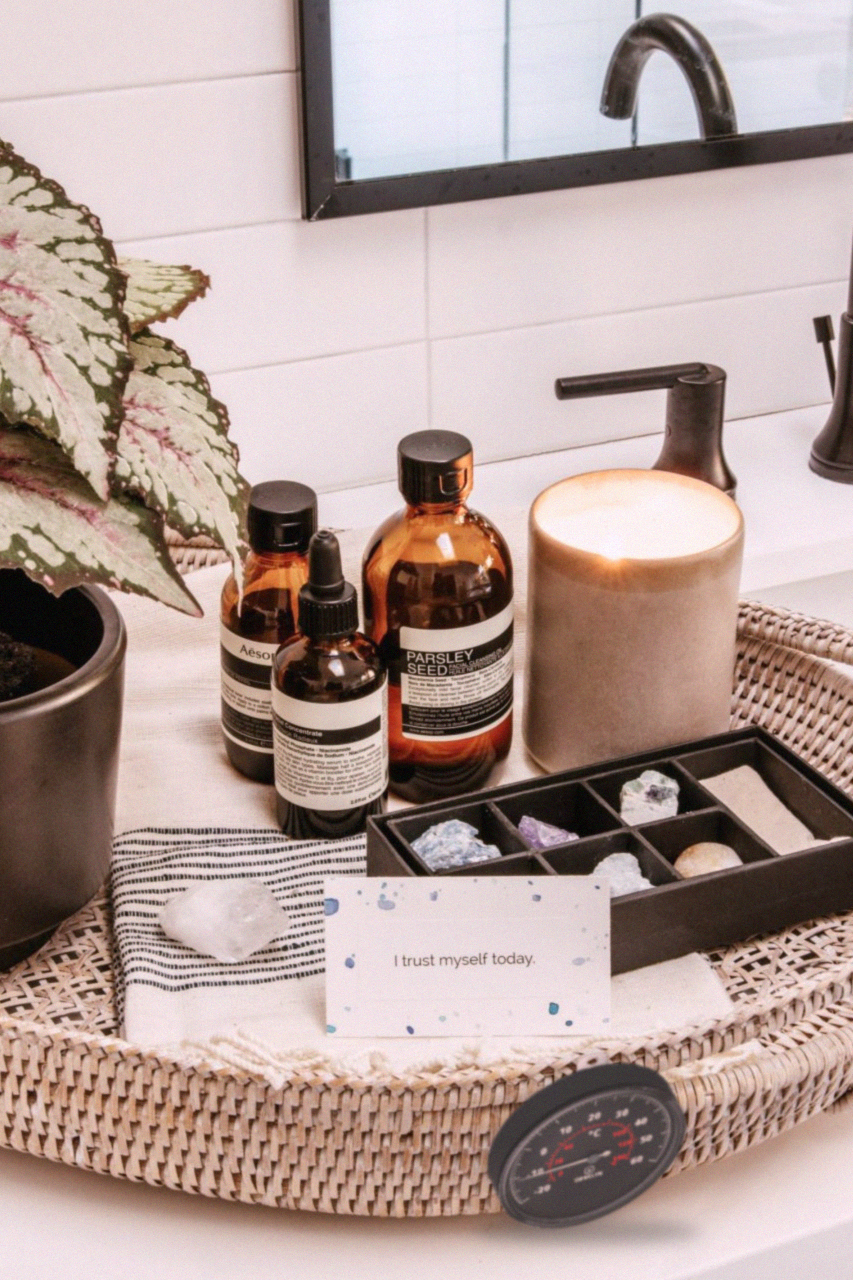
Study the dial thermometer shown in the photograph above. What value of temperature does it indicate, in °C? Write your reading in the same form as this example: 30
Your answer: -10
